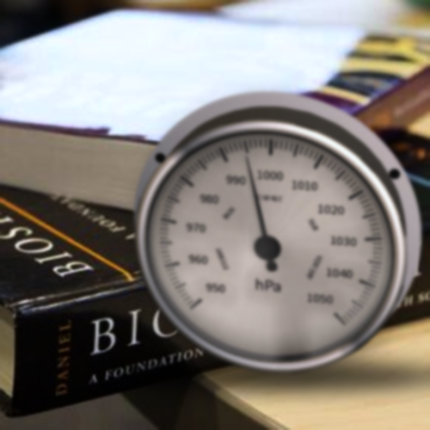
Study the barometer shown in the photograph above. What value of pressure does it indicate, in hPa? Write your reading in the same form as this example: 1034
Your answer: 995
